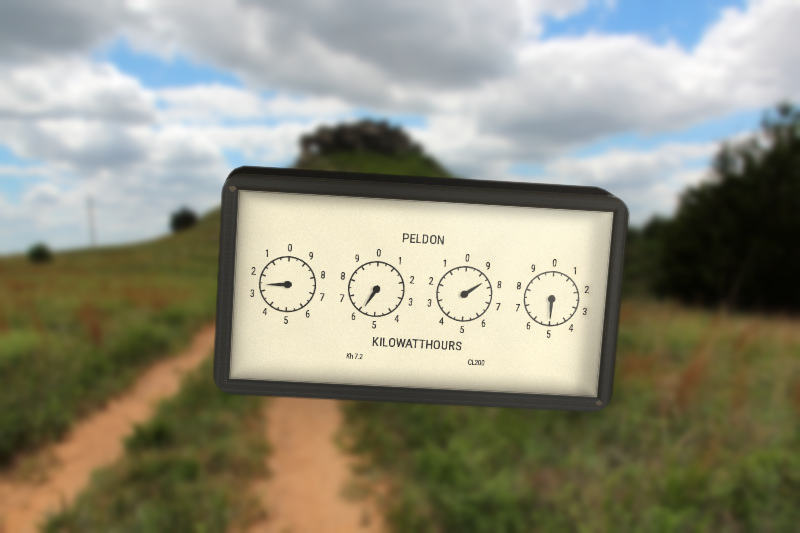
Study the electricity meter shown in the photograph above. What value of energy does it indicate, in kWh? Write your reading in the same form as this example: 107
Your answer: 2585
